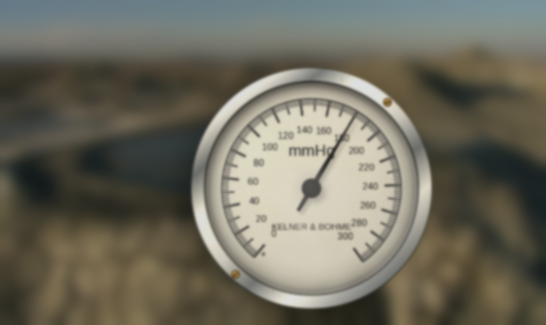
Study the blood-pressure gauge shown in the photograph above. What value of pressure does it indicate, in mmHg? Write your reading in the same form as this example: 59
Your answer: 180
